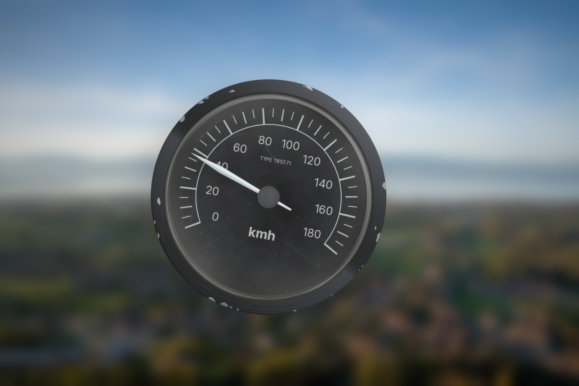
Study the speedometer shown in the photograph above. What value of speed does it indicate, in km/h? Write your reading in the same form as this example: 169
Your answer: 37.5
